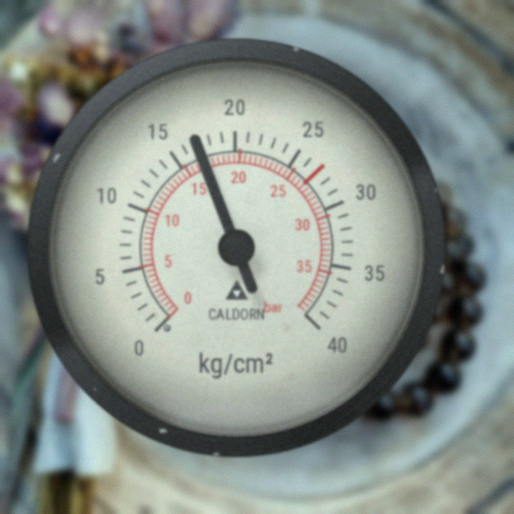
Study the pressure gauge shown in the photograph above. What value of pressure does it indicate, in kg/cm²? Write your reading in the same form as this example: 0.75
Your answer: 17
